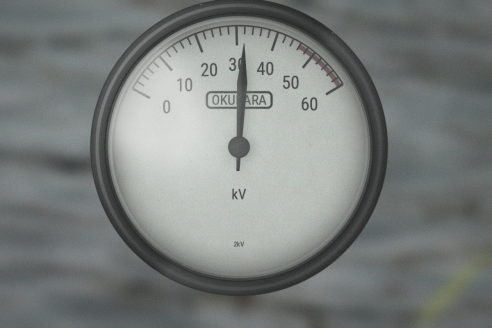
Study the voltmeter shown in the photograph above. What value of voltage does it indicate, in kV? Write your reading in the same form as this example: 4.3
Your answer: 32
